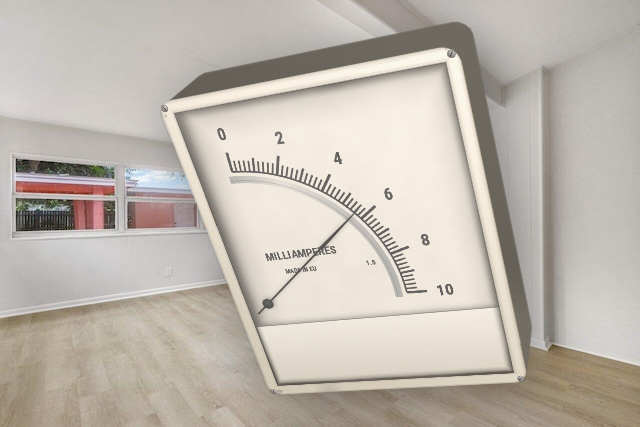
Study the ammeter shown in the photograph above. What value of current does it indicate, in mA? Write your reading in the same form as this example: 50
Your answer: 5.6
